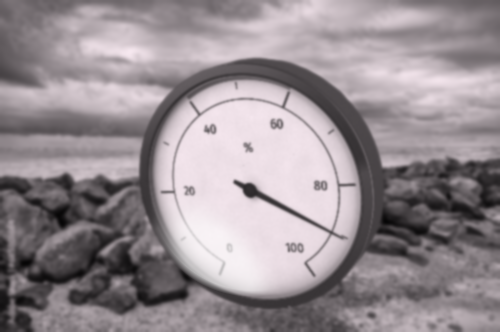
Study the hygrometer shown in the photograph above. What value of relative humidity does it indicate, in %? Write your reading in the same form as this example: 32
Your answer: 90
